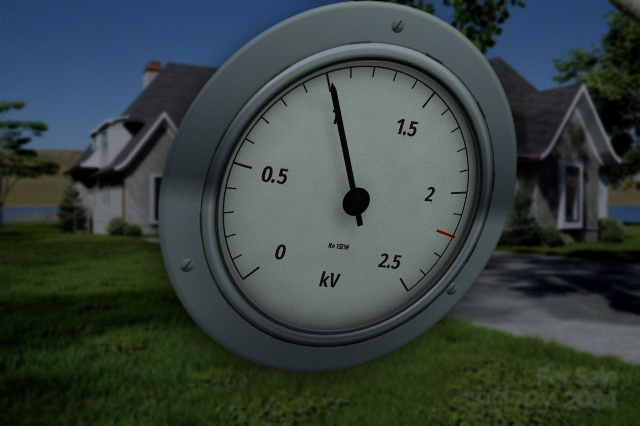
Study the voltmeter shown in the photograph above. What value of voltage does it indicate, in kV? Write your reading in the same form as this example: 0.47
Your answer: 1
